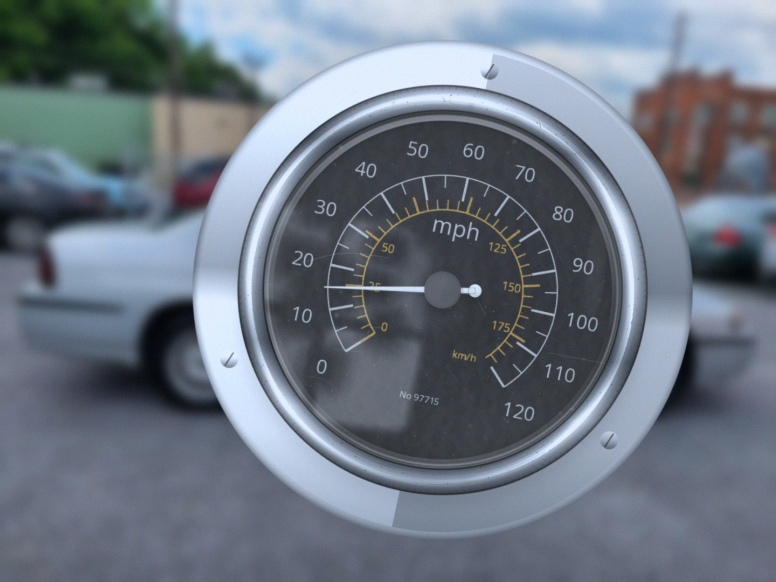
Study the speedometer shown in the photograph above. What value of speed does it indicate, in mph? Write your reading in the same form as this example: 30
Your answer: 15
